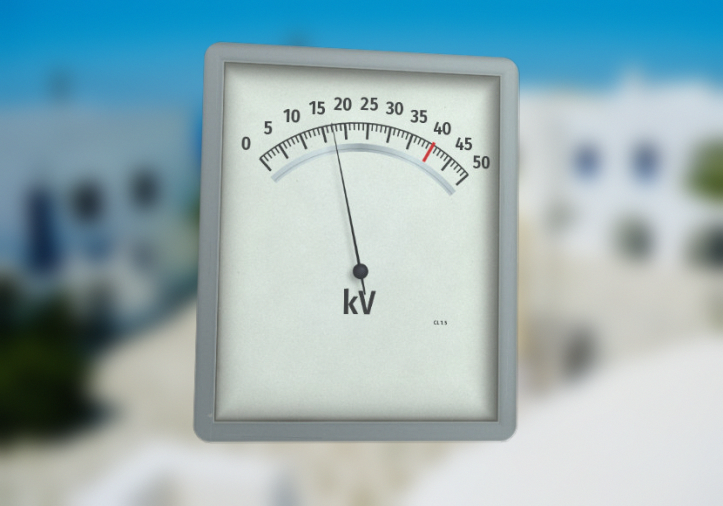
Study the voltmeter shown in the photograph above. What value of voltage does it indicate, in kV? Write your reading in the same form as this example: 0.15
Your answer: 17
